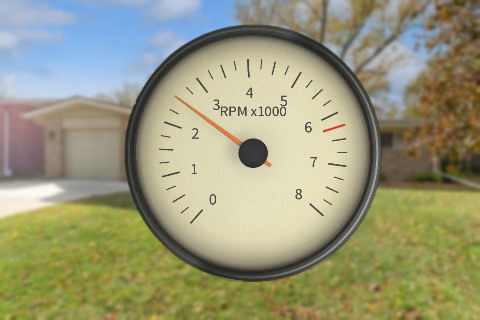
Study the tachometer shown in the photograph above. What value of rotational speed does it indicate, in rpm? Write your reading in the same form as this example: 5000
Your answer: 2500
